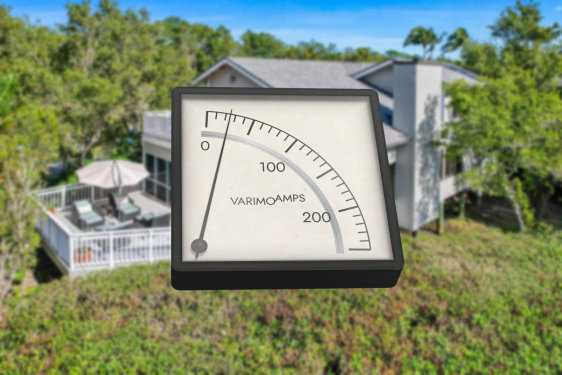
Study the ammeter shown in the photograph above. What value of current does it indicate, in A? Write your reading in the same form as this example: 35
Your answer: 25
